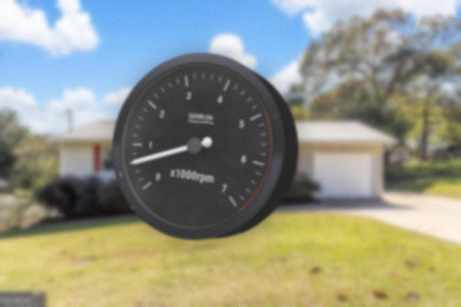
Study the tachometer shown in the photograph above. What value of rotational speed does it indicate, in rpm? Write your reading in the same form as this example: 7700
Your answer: 600
